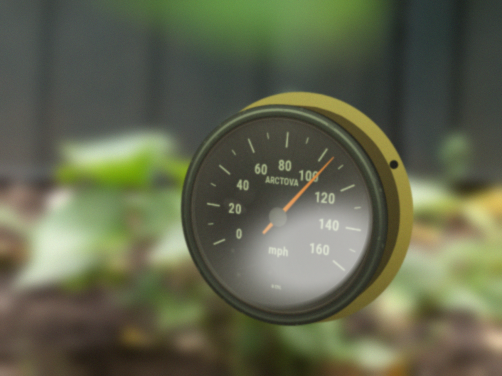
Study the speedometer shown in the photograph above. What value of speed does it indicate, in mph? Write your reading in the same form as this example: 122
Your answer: 105
